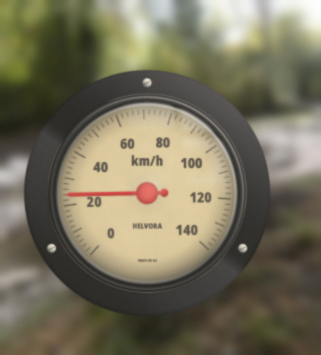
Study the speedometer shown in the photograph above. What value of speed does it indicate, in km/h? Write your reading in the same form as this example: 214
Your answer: 24
